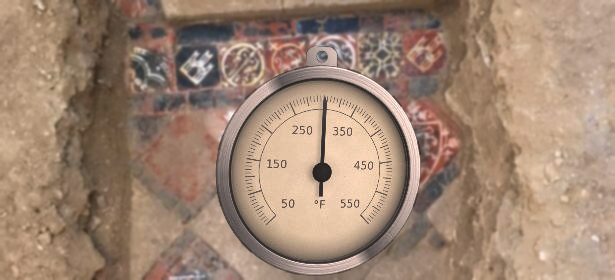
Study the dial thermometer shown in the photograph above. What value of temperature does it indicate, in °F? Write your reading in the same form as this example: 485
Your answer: 300
